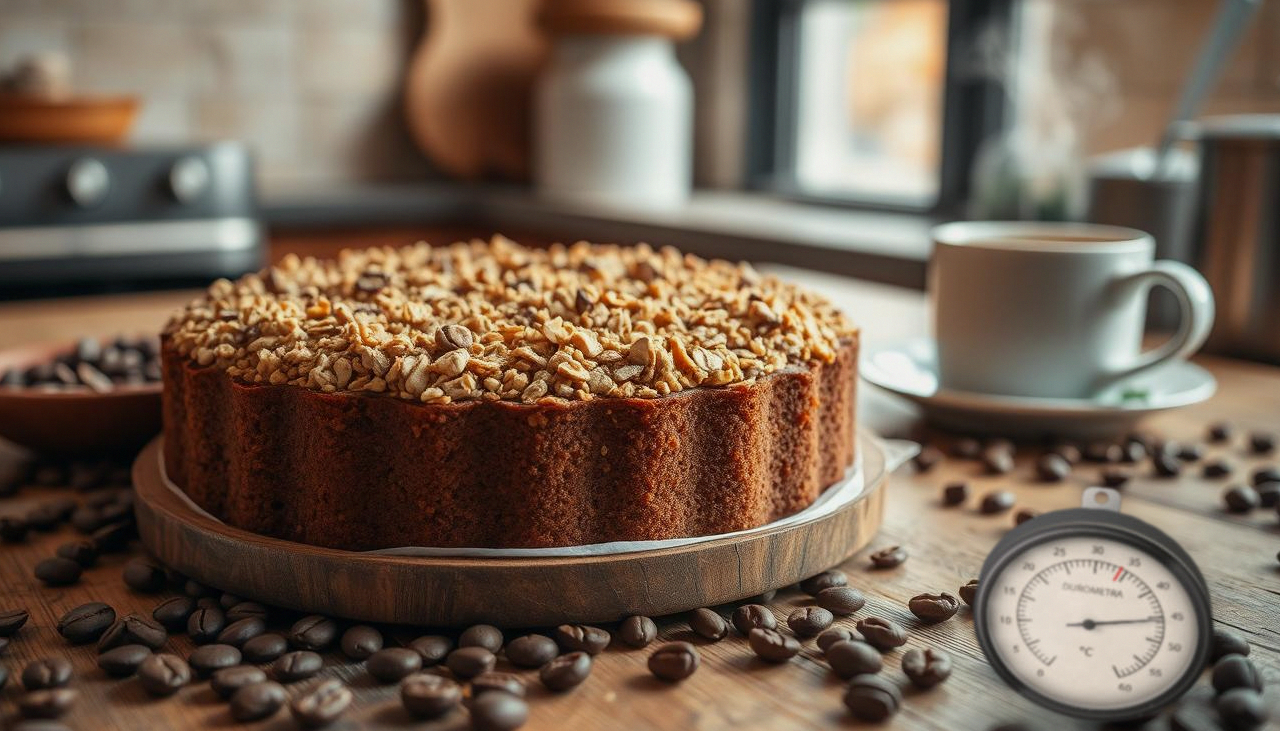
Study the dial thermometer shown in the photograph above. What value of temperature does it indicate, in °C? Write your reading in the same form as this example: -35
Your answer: 45
